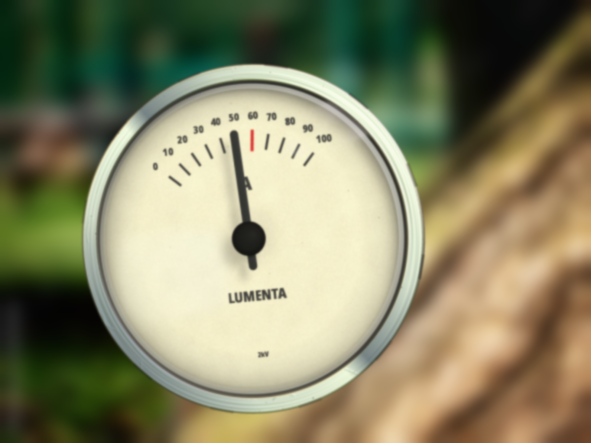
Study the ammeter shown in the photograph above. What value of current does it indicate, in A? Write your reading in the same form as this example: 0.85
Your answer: 50
